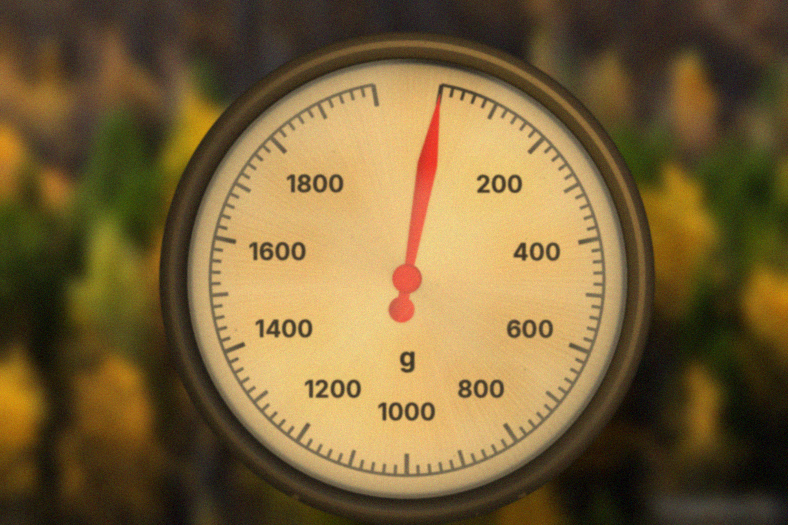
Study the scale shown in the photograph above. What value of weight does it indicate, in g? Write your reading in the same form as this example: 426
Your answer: 0
